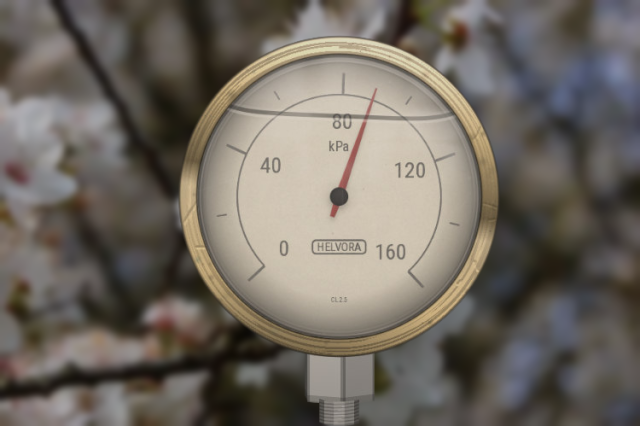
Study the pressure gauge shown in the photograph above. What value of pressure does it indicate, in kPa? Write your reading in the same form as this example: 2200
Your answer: 90
